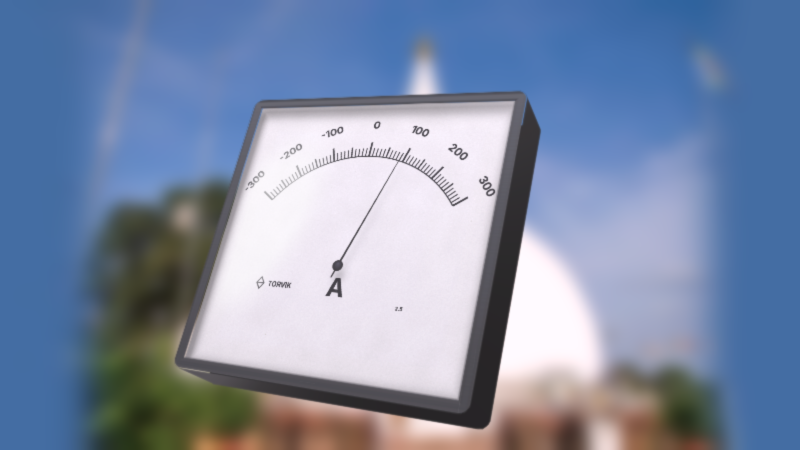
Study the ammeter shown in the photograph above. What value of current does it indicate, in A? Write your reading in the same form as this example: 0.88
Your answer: 100
